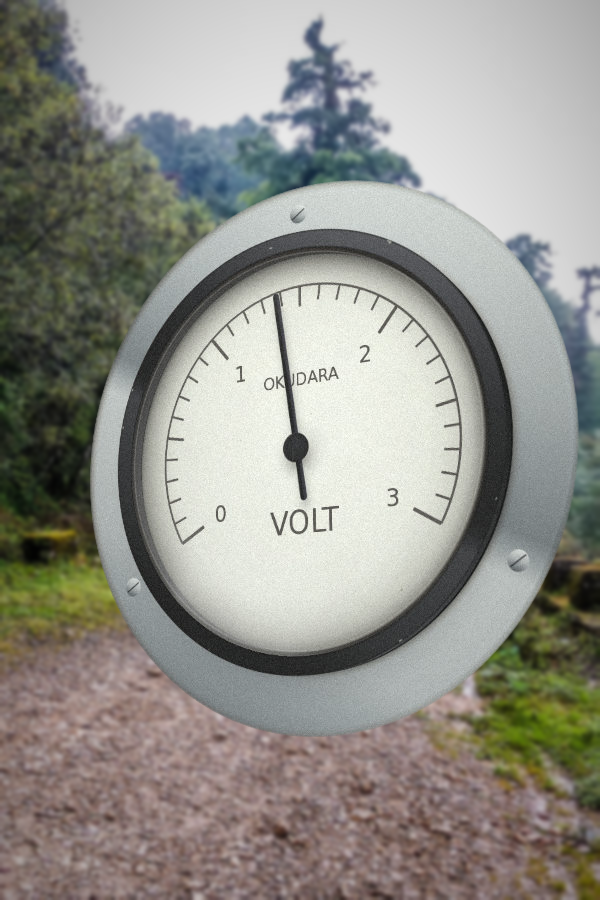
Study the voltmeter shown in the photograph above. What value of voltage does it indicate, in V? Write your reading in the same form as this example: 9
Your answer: 1.4
